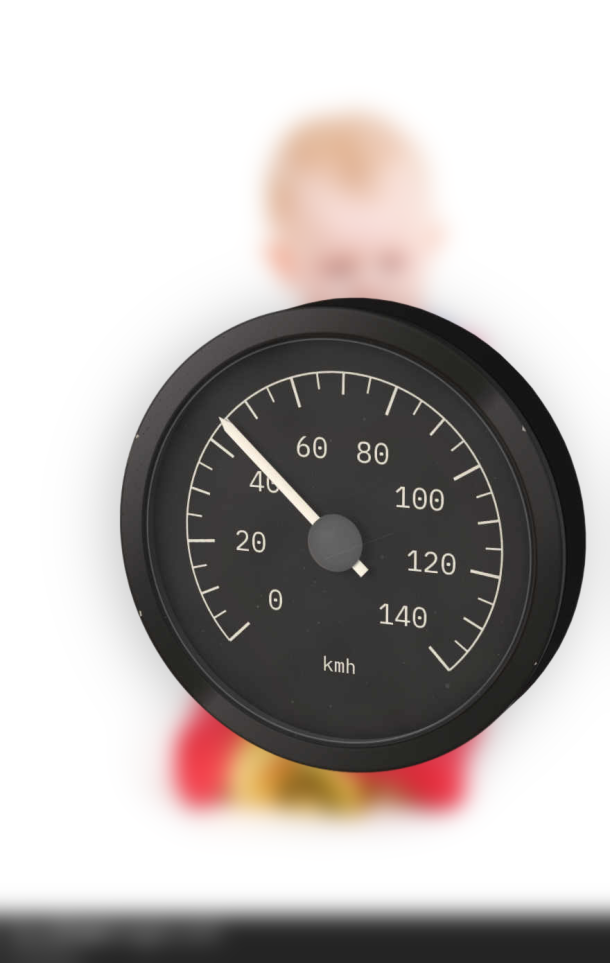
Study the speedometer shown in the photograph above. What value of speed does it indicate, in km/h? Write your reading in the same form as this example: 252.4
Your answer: 45
